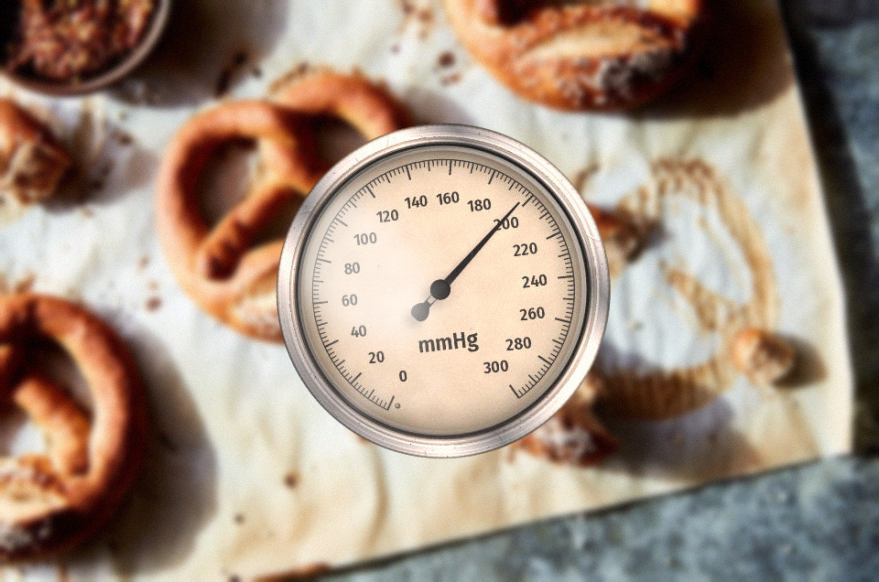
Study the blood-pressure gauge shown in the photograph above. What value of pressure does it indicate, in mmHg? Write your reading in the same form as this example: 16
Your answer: 198
